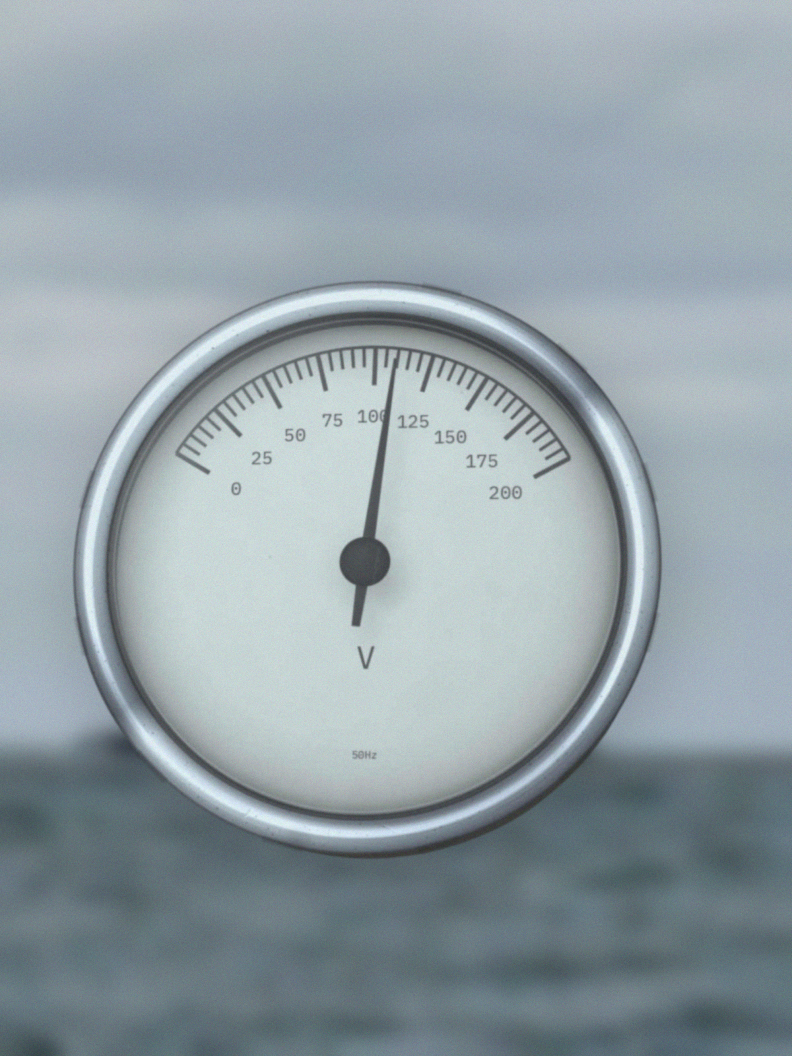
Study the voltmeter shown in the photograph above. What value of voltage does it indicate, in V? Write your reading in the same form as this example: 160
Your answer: 110
